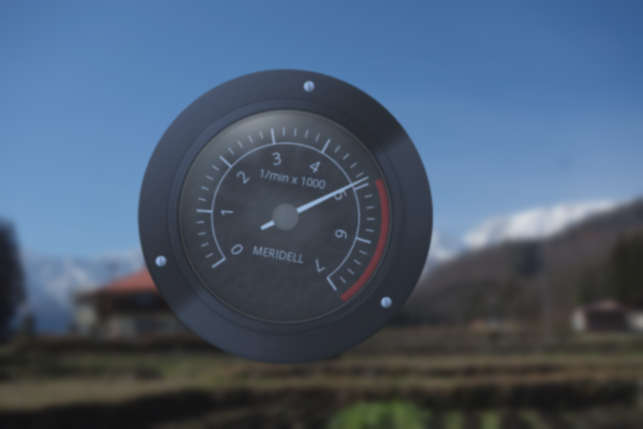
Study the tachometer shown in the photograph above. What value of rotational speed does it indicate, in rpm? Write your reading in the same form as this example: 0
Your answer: 4900
